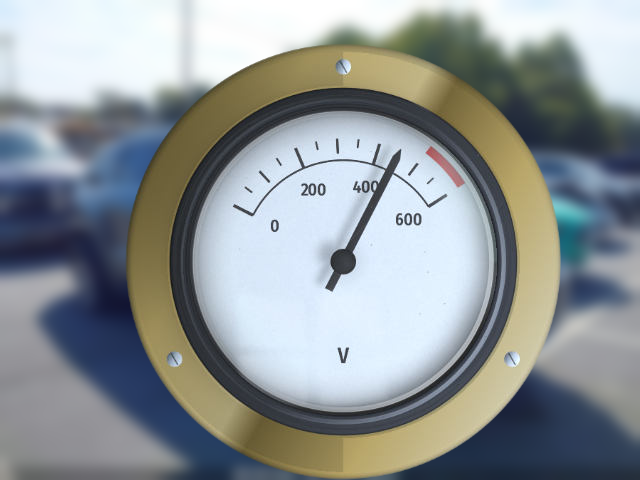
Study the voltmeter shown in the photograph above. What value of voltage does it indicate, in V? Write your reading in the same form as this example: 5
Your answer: 450
